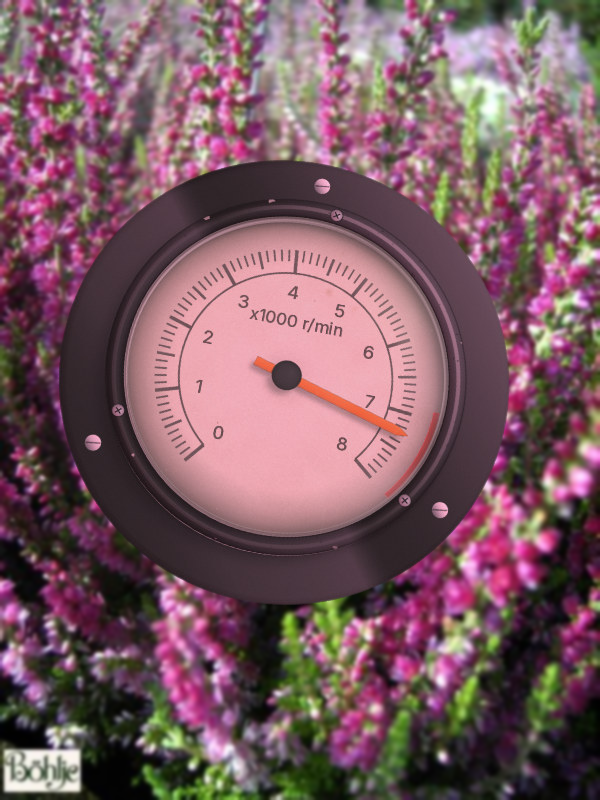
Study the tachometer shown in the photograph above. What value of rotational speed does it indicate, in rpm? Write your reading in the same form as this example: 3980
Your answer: 7300
